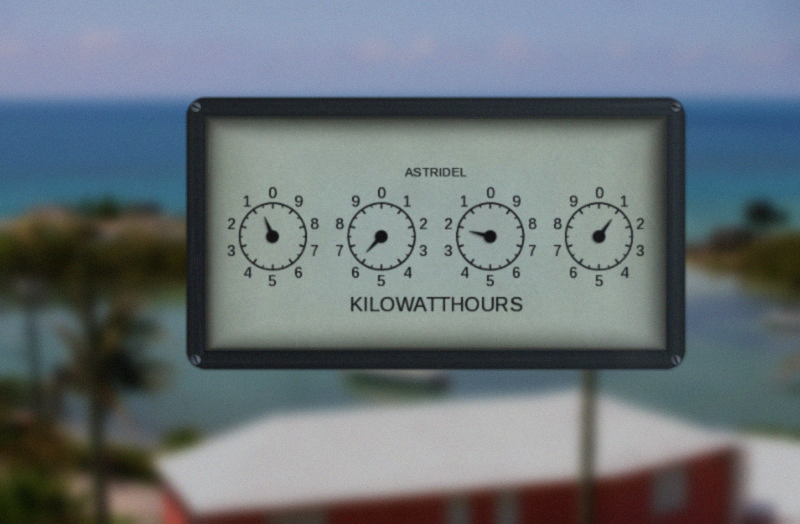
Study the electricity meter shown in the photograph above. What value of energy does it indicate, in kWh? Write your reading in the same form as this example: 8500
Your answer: 621
